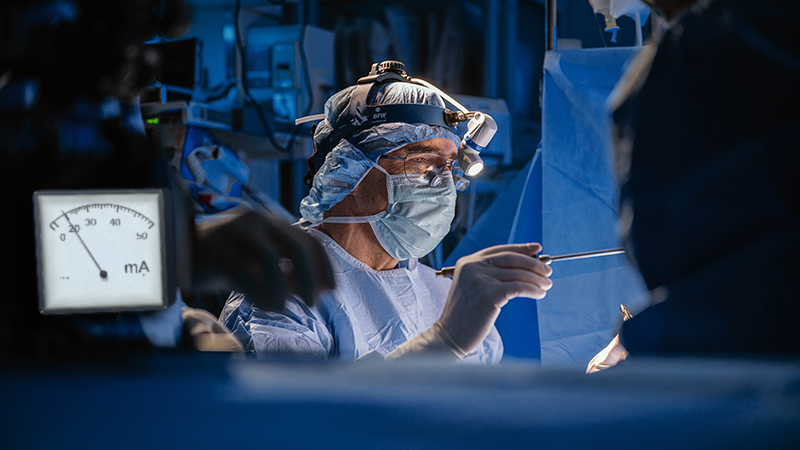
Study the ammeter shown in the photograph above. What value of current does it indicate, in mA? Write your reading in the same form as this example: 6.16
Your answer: 20
